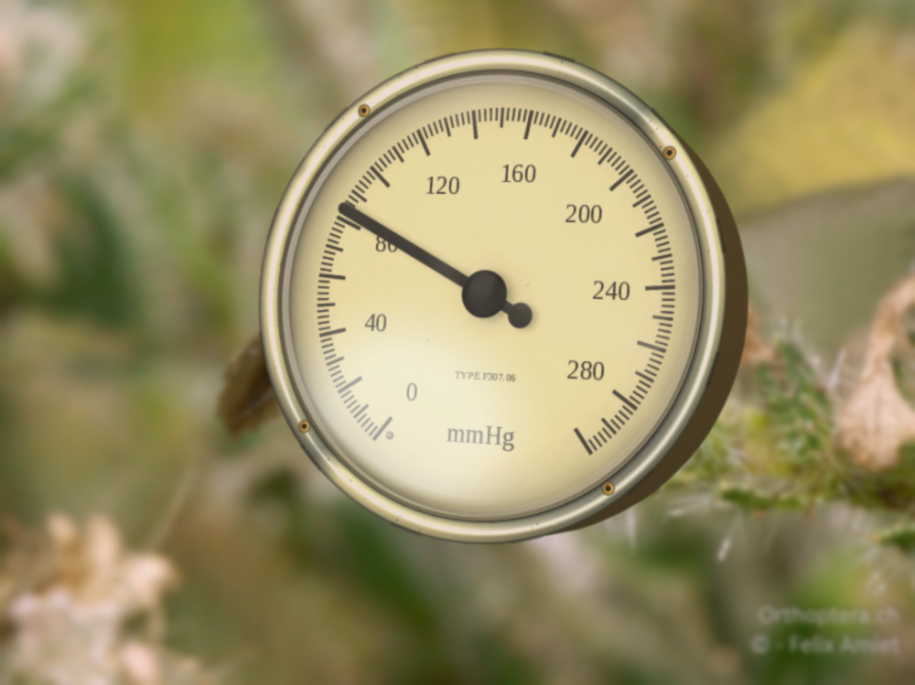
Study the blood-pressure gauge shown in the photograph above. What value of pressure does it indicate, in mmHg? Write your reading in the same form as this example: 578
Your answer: 84
